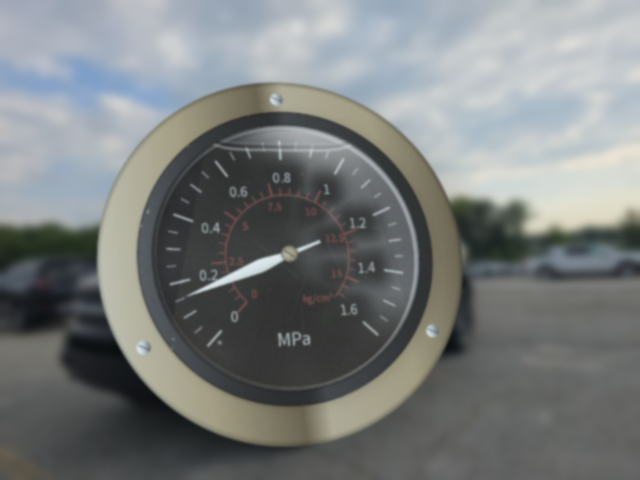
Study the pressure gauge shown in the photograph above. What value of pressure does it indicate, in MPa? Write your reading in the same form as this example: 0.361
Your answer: 0.15
